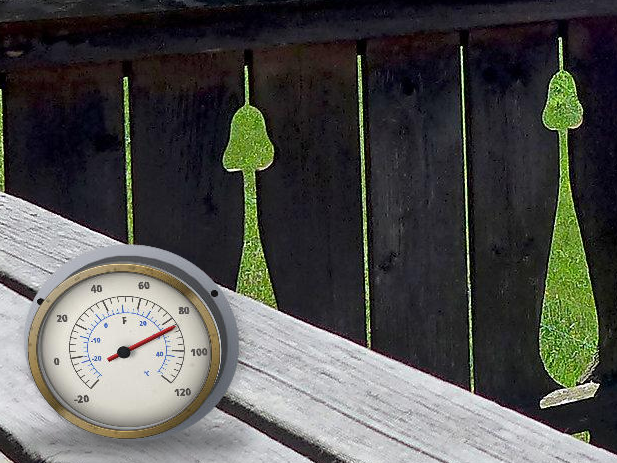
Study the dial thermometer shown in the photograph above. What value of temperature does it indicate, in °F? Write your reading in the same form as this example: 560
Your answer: 84
